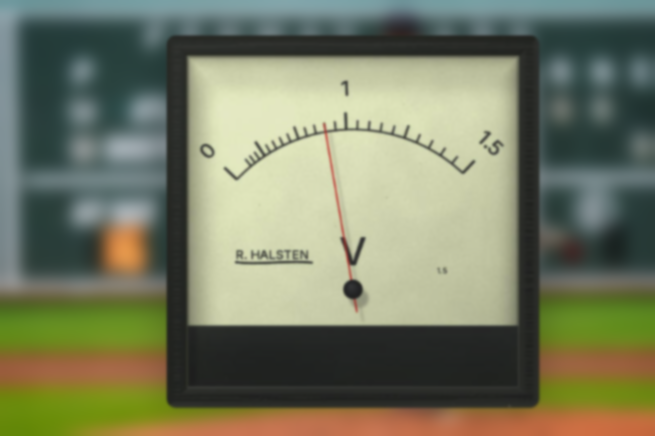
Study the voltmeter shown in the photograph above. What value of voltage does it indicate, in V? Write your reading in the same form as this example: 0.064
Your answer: 0.9
